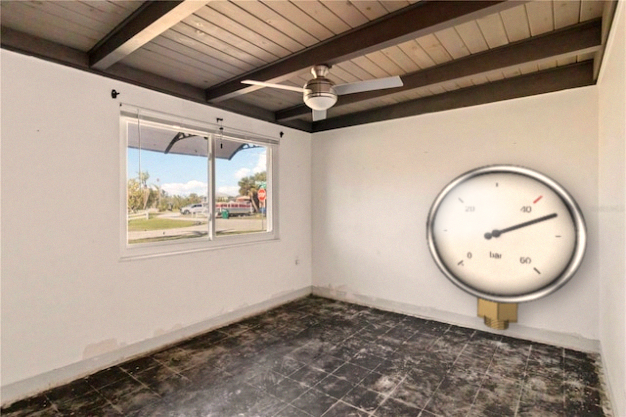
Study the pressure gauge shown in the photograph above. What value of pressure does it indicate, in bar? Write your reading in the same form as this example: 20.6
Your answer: 45
